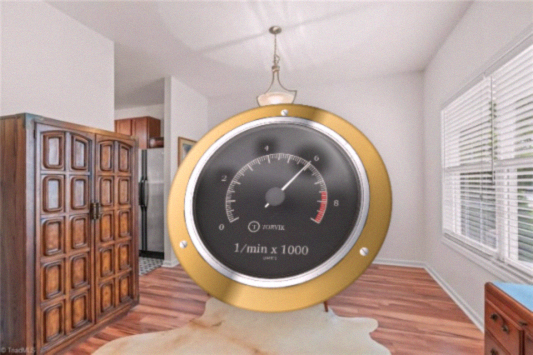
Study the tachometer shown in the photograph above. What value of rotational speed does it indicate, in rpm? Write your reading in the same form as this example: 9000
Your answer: 6000
